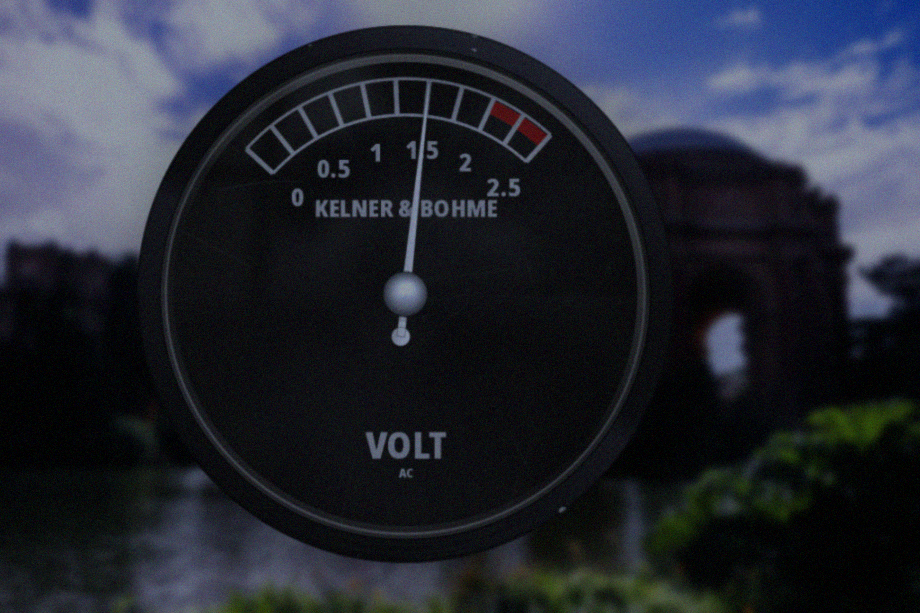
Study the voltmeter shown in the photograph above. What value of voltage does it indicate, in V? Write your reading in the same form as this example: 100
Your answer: 1.5
